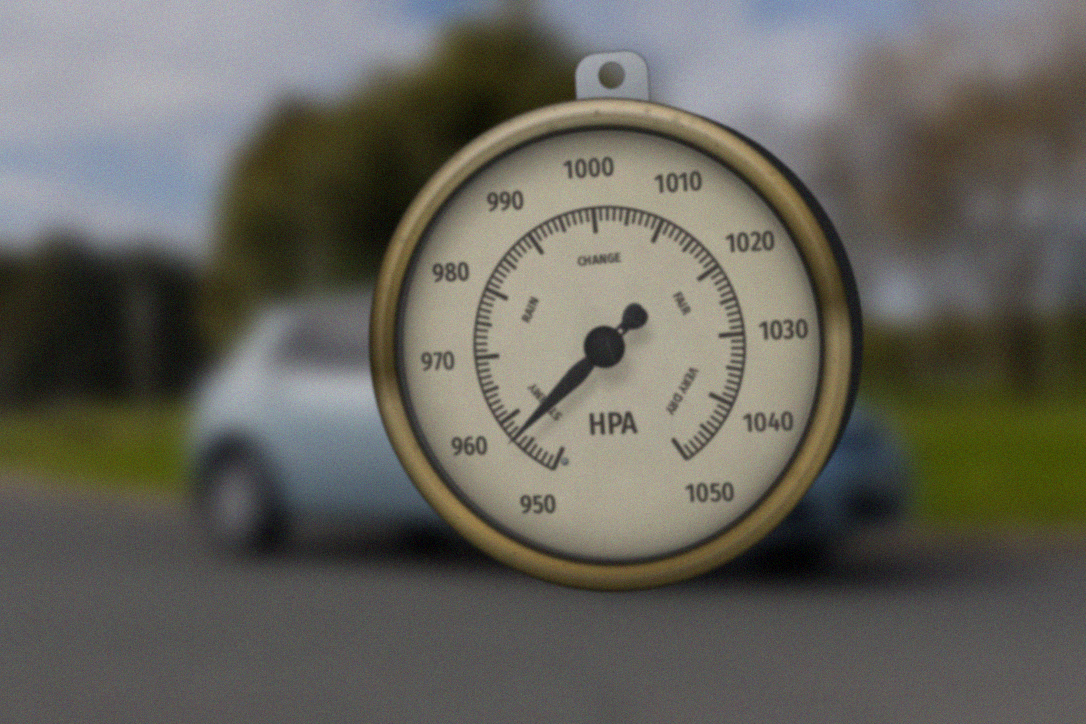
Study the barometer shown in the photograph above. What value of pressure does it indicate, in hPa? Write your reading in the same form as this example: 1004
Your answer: 957
